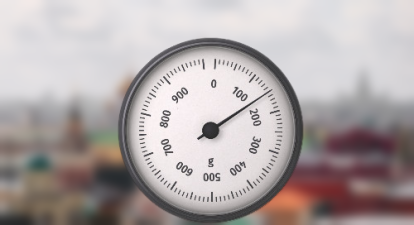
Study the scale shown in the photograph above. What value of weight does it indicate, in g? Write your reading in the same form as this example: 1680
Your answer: 150
